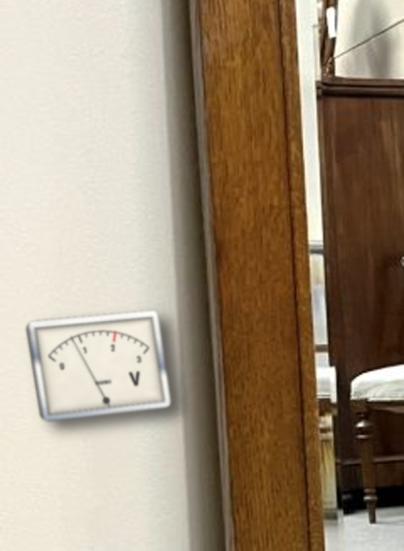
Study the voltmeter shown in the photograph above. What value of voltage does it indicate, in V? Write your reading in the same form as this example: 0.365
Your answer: 0.8
